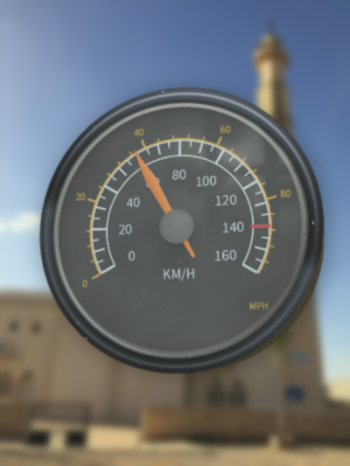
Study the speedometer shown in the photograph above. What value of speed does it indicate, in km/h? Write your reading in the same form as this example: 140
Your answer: 60
